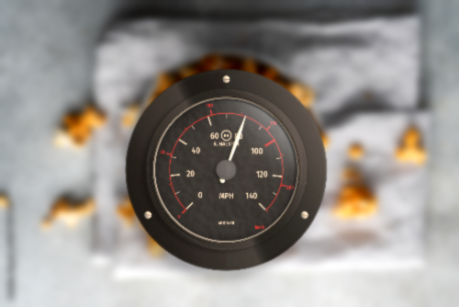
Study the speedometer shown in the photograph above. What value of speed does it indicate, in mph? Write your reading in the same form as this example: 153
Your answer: 80
